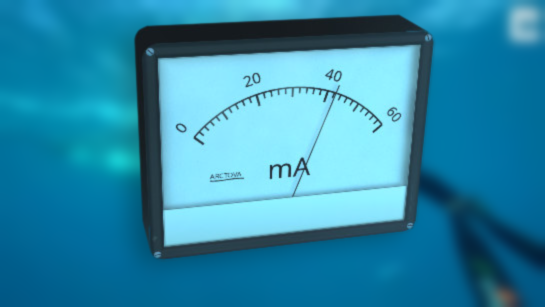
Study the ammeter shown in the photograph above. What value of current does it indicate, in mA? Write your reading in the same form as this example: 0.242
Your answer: 42
